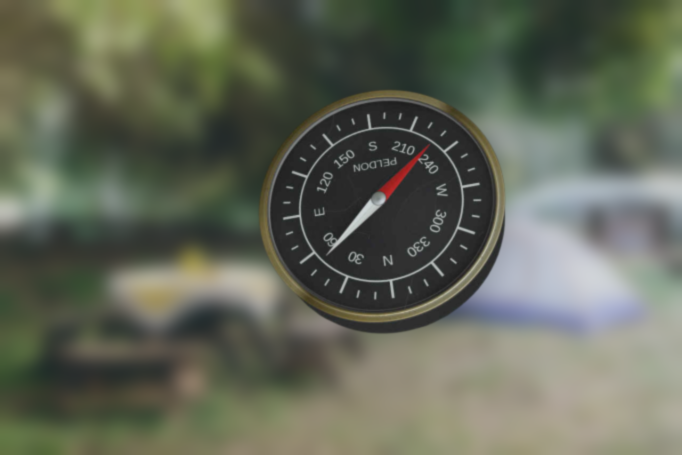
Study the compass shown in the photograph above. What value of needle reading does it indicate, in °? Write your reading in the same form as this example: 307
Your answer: 230
